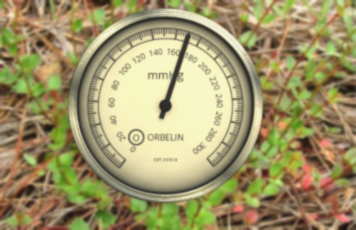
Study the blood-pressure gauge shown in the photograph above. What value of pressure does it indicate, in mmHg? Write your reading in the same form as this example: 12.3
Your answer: 170
